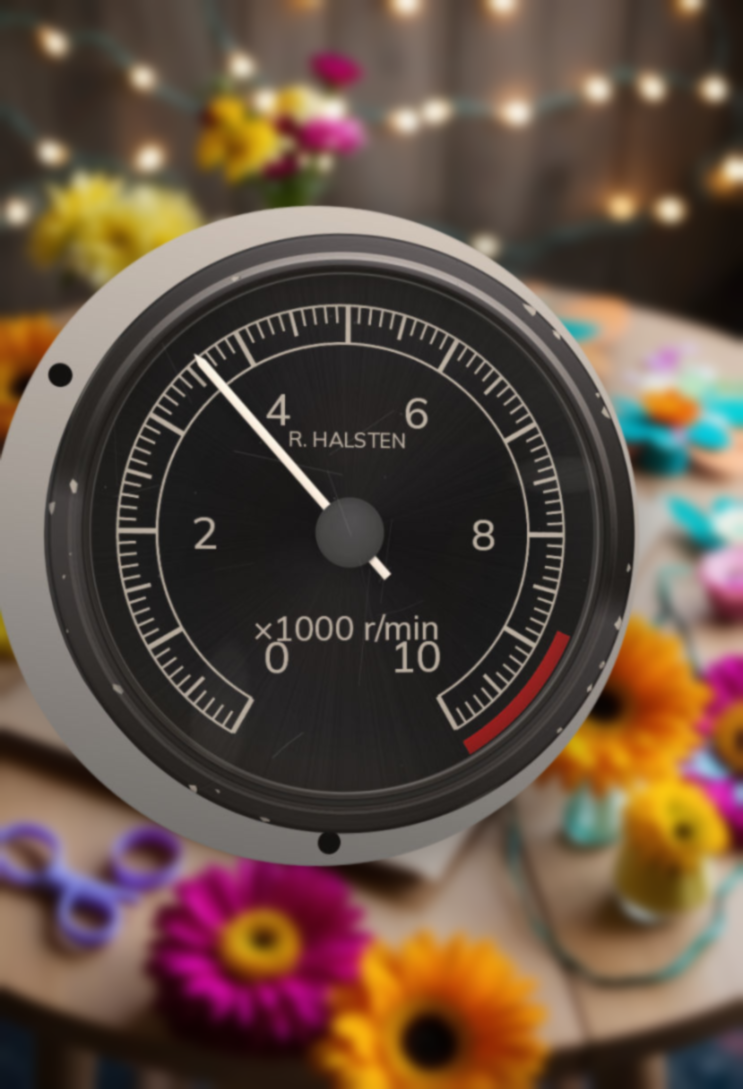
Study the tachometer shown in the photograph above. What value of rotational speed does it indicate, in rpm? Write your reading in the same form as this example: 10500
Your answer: 3600
